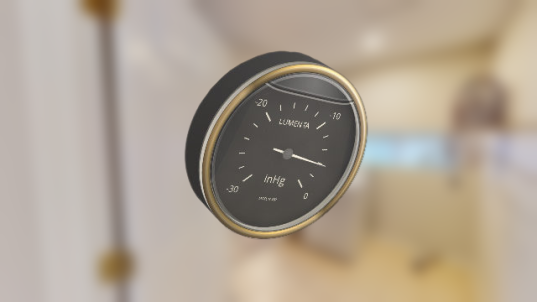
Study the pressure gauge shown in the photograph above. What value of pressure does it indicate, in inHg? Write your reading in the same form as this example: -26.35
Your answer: -4
